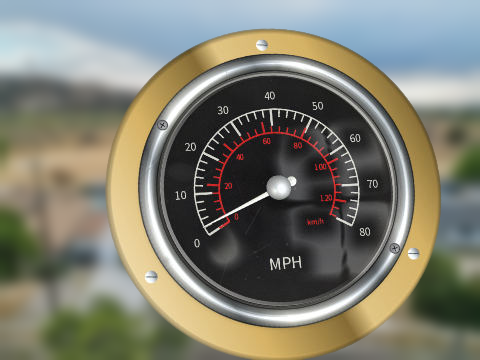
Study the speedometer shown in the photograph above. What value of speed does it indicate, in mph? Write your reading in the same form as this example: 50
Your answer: 2
